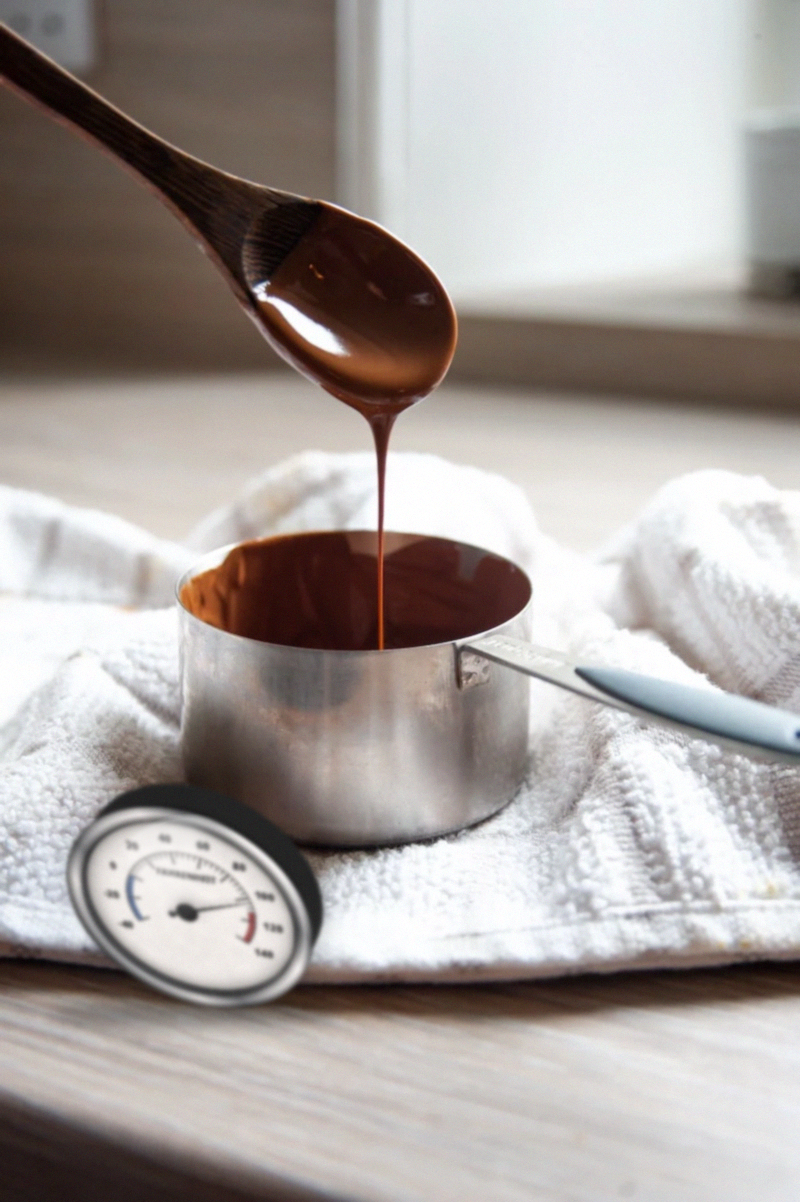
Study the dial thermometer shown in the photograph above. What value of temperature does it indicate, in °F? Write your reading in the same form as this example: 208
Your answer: 100
